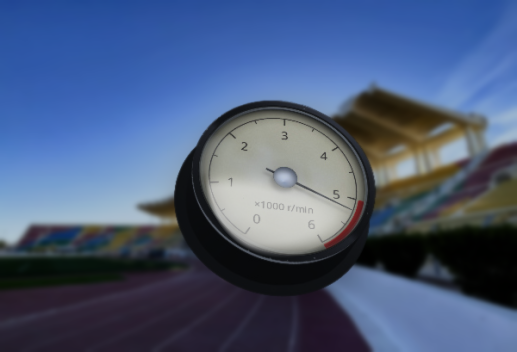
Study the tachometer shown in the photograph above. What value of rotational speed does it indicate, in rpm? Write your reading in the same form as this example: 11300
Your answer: 5250
